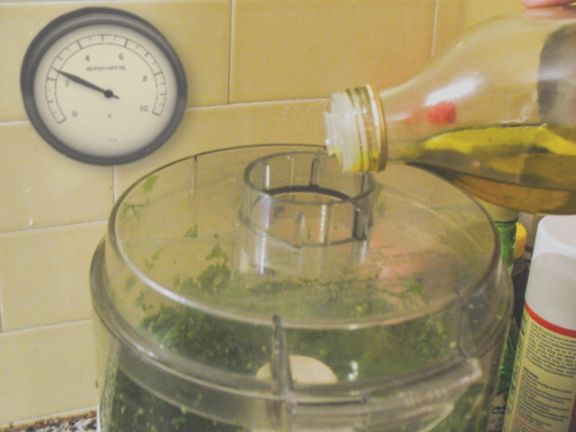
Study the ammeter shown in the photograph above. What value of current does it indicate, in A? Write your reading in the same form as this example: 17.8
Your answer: 2.5
